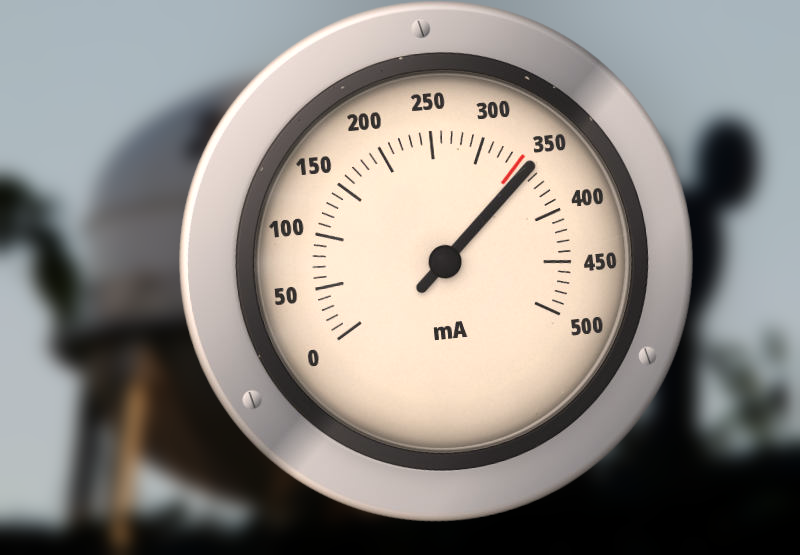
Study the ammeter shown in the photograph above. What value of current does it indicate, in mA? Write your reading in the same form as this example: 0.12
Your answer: 350
